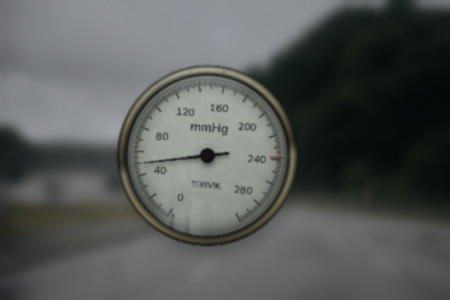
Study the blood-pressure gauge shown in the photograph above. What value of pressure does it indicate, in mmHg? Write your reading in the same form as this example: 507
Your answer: 50
